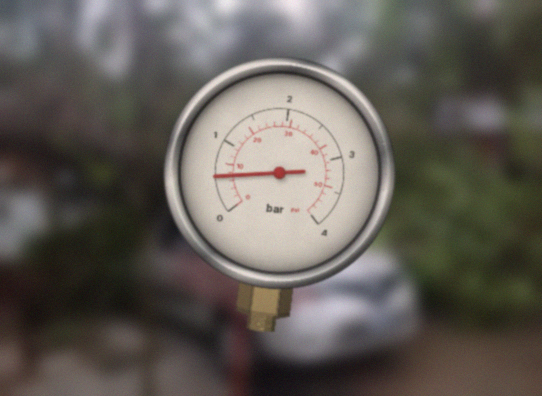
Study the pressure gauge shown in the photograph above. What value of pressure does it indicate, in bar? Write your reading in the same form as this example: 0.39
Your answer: 0.5
